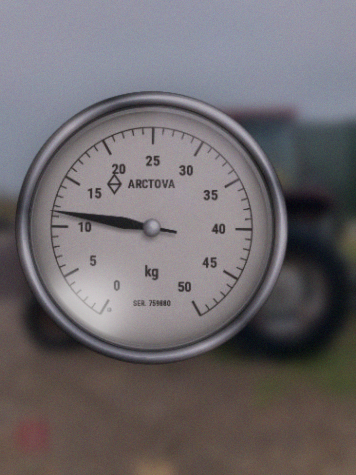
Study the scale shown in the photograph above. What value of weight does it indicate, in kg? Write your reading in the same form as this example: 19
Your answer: 11.5
